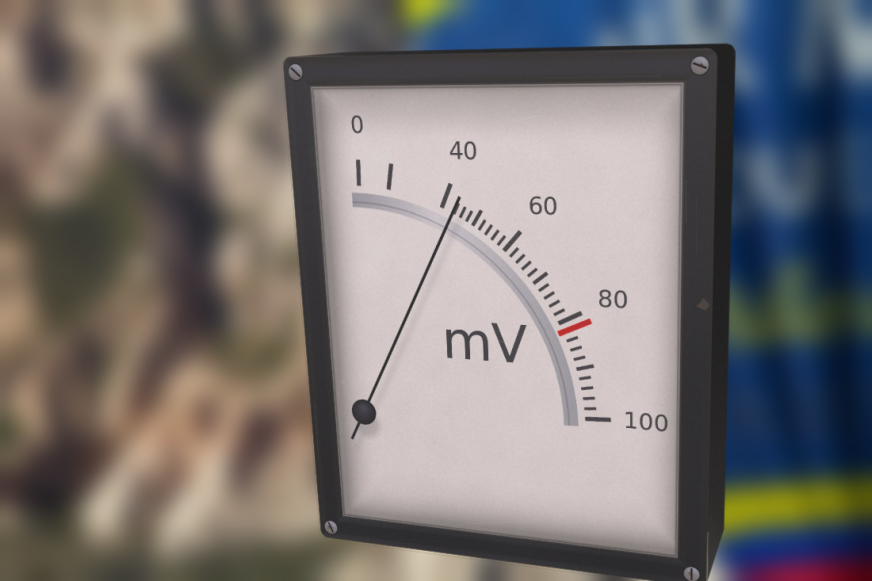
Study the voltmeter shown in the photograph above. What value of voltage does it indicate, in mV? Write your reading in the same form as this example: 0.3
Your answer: 44
